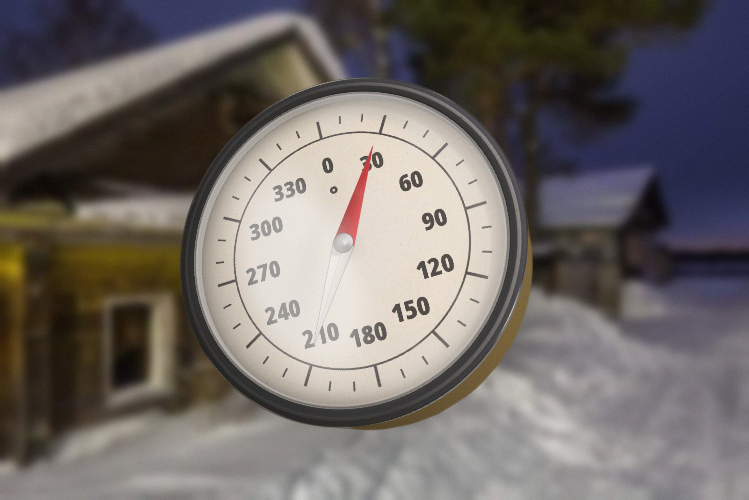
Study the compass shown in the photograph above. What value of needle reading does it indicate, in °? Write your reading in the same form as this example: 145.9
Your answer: 30
